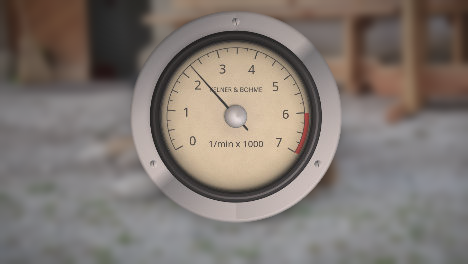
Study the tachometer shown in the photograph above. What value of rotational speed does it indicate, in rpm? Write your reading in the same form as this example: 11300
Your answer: 2250
